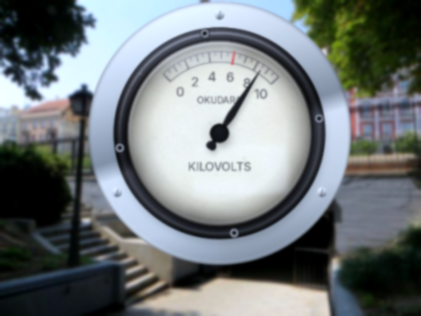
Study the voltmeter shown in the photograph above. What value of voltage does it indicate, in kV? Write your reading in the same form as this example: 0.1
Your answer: 8.5
